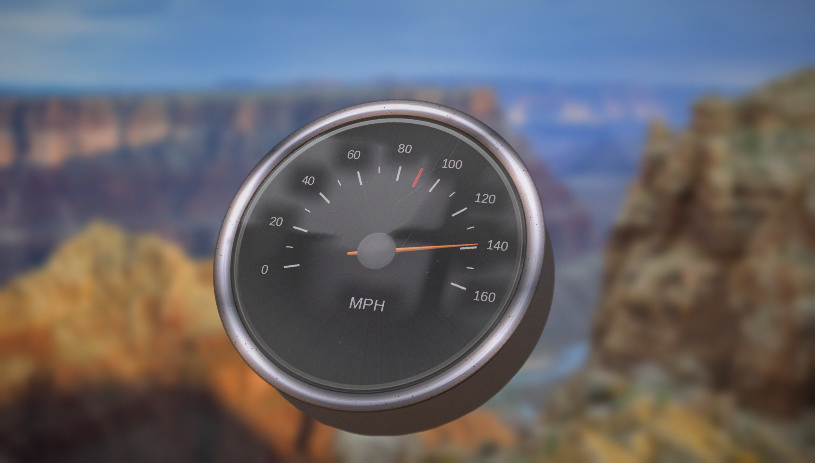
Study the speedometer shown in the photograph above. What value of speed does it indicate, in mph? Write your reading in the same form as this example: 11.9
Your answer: 140
